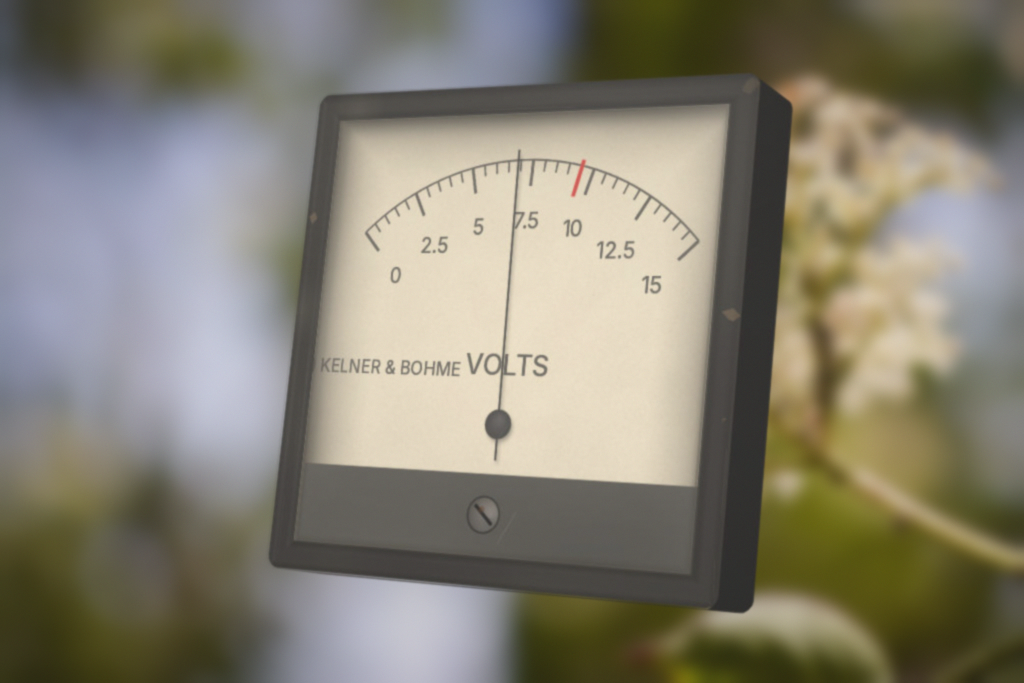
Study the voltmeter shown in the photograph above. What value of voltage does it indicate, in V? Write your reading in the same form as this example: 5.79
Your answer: 7
